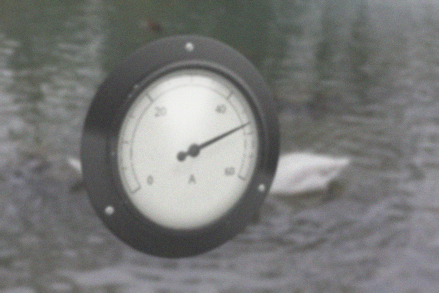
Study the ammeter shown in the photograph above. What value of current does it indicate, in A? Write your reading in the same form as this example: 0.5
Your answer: 47.5
